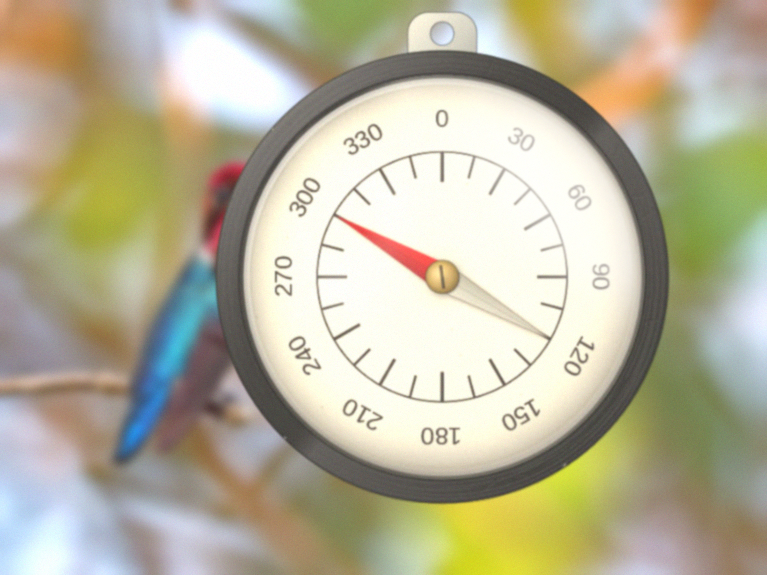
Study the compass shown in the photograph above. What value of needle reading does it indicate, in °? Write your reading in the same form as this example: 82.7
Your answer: 300
